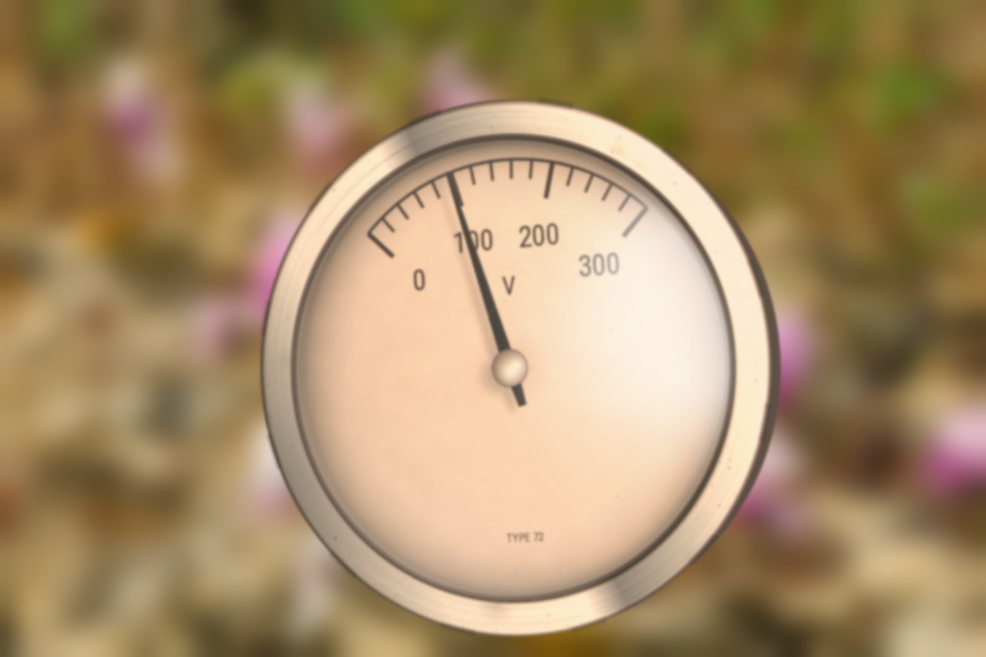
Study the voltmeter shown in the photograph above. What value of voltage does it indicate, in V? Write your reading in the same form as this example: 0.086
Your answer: 100
